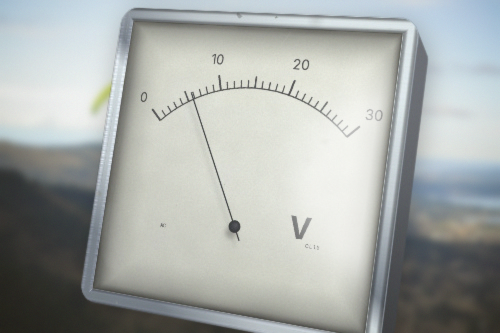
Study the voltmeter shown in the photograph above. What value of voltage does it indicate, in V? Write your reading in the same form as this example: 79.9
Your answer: 6
